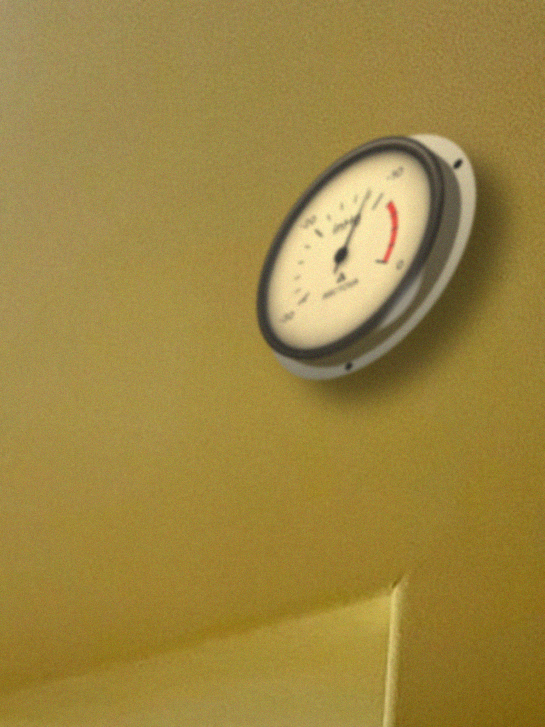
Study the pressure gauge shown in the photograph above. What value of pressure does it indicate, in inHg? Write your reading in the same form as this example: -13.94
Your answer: -12
